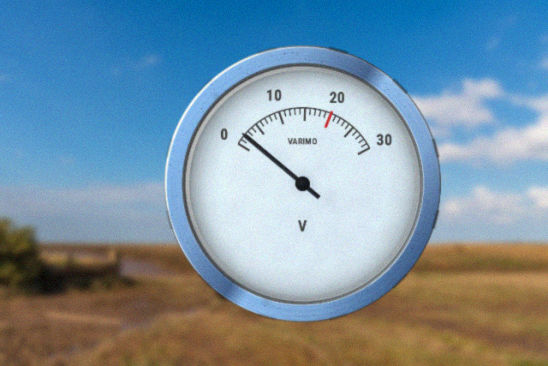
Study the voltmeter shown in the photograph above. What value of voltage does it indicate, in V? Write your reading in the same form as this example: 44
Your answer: 2
